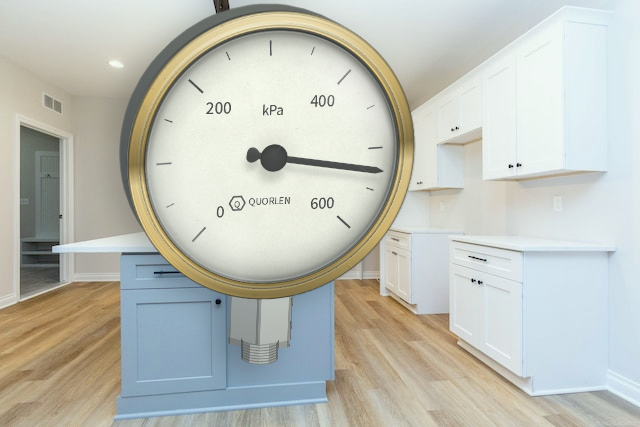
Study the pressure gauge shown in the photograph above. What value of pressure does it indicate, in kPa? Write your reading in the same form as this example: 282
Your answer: 525
